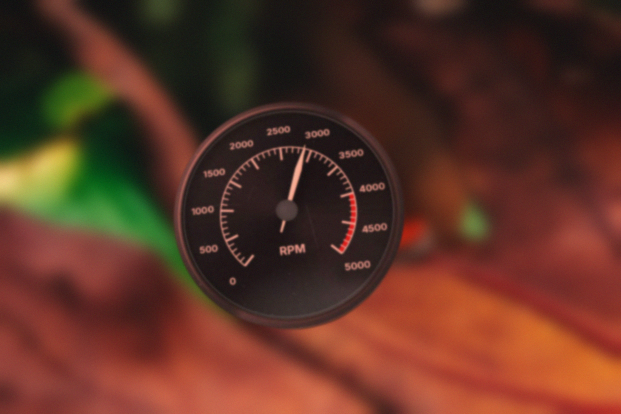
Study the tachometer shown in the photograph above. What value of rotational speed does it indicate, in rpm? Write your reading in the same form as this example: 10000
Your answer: 2900
